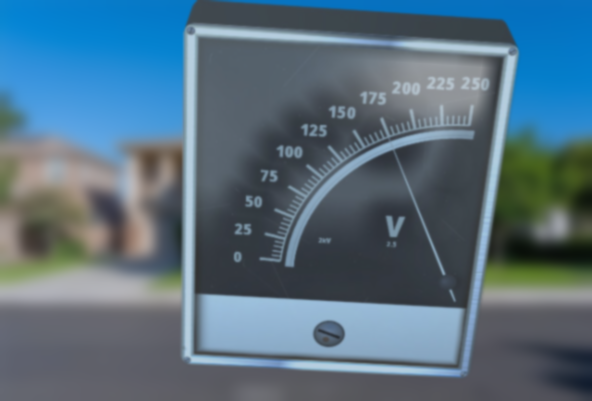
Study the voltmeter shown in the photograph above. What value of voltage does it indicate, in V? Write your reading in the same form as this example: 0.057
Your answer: 175
